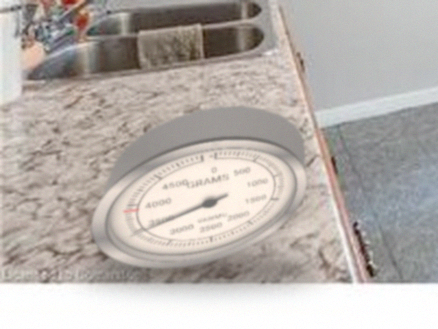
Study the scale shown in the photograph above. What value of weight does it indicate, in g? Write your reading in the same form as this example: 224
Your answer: 3500
